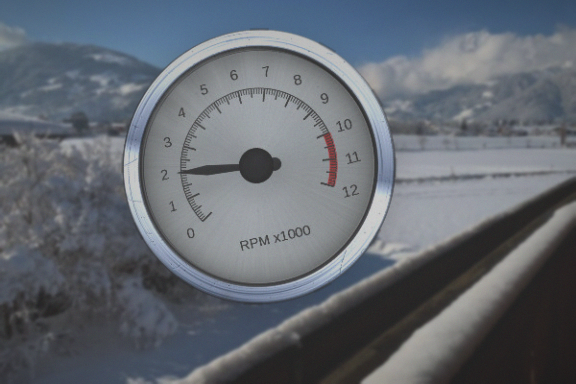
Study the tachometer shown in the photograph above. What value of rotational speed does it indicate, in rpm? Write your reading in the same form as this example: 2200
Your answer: 2000
